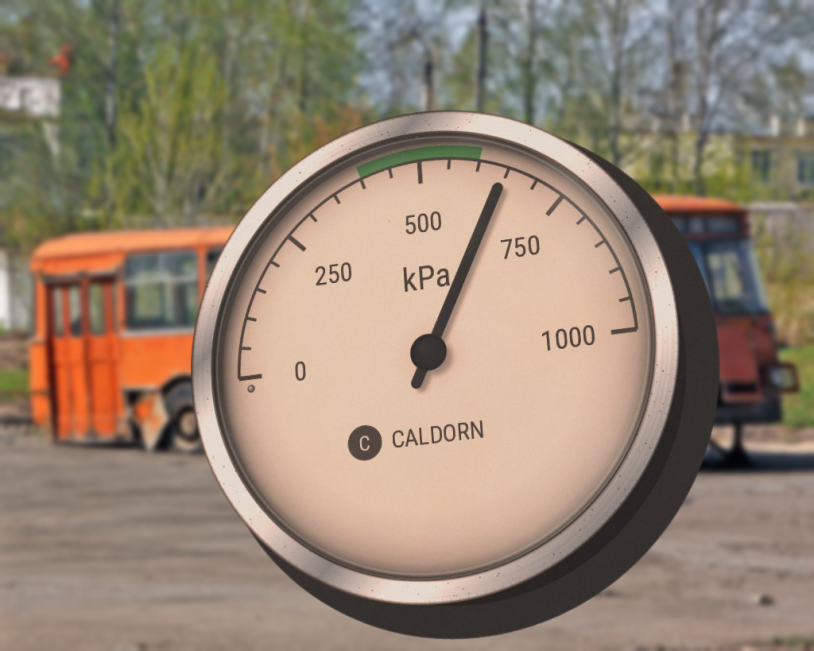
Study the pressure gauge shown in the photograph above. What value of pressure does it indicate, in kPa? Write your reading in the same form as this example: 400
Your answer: 650
